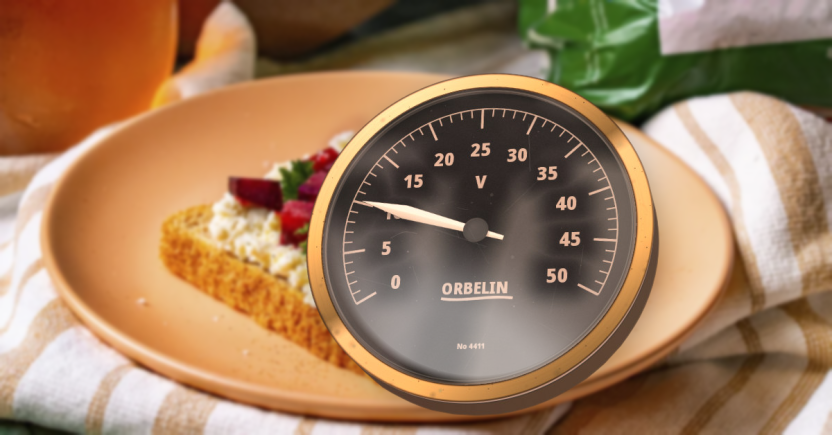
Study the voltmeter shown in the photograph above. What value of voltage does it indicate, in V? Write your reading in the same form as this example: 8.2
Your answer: 10
